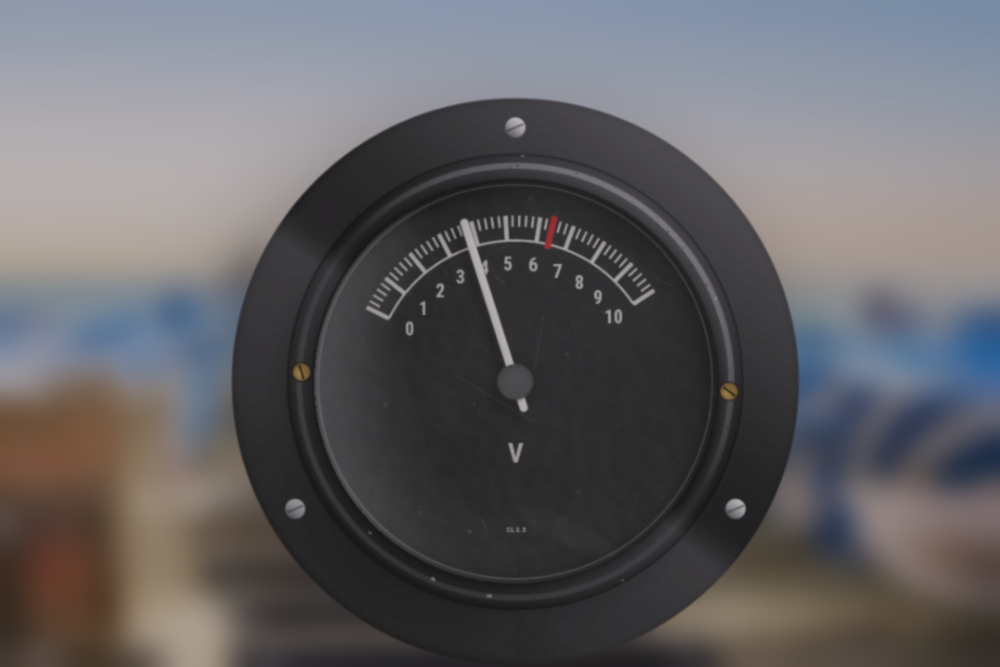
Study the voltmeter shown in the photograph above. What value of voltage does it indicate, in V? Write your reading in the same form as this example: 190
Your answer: 3.8
